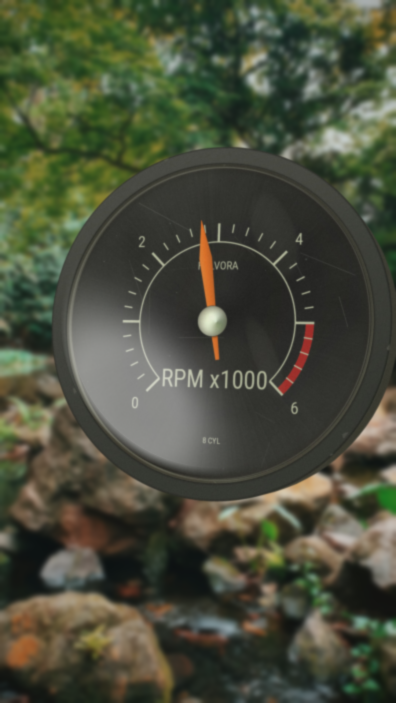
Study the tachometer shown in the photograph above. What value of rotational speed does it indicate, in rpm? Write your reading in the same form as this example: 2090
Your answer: 2800
